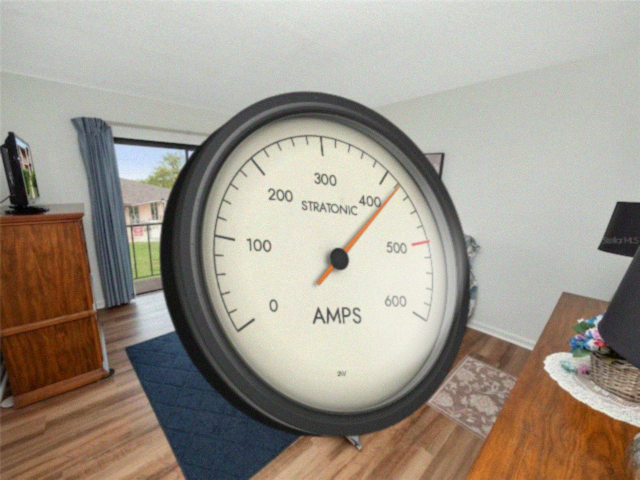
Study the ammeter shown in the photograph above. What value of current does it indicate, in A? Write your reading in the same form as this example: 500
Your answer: 420
